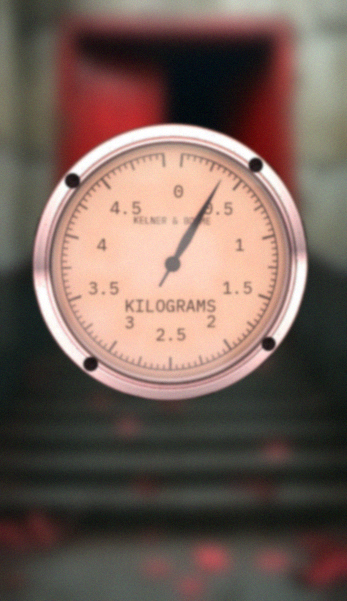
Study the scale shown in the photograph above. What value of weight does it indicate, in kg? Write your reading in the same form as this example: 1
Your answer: 0.35
